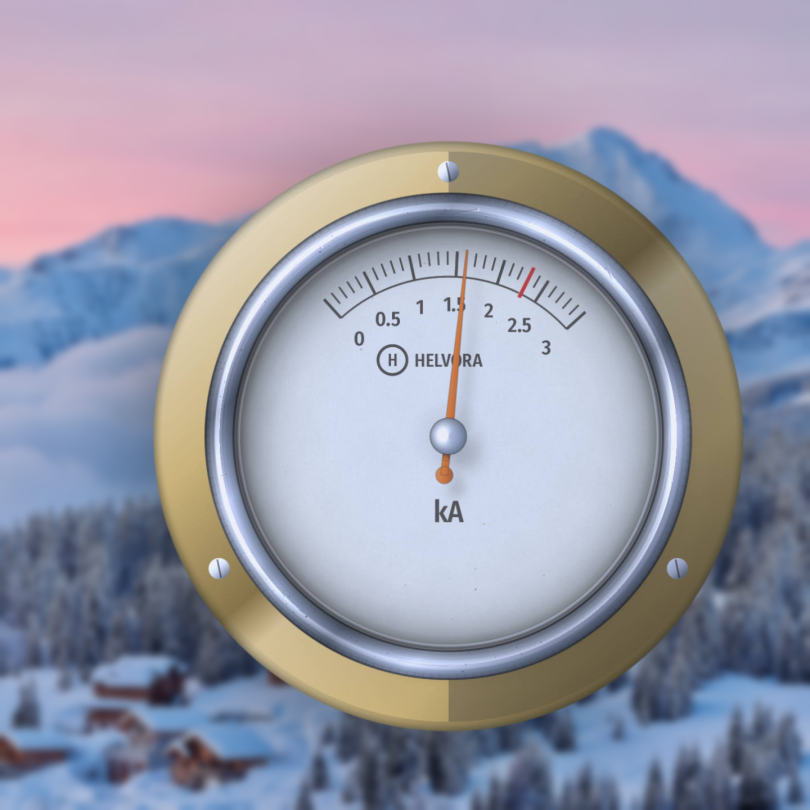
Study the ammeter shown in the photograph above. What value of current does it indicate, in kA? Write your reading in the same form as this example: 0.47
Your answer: 1.6
